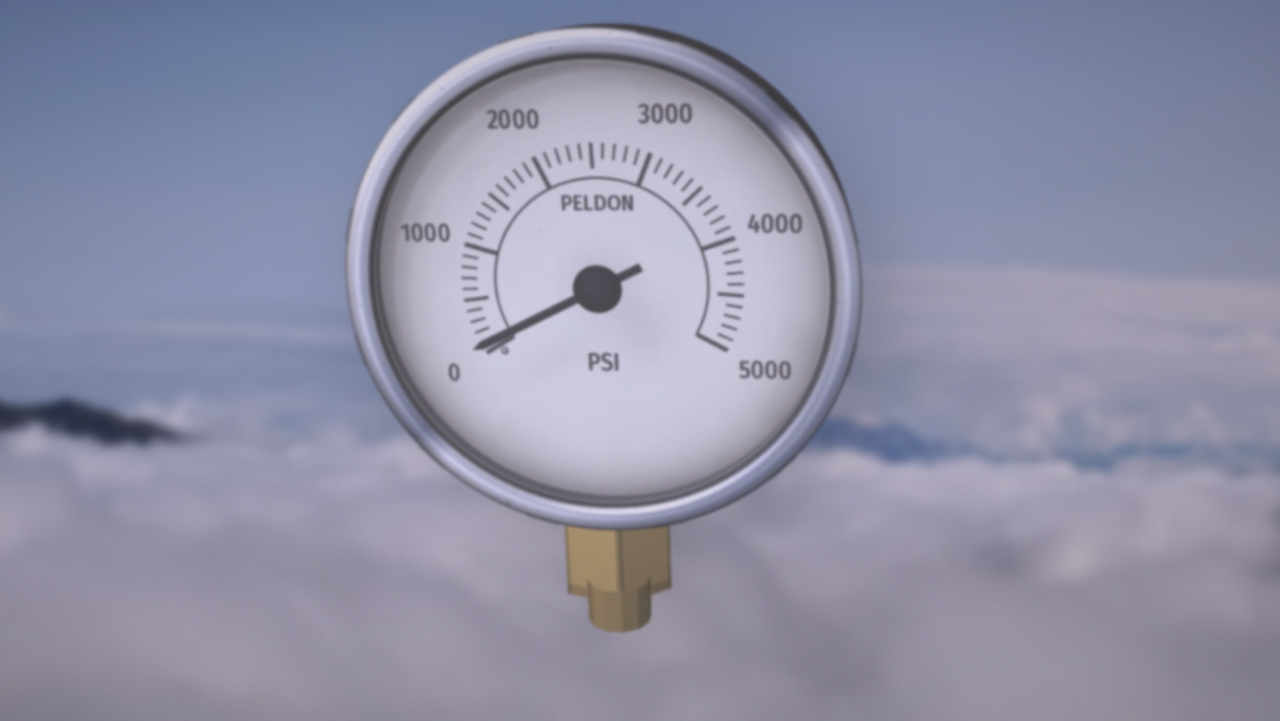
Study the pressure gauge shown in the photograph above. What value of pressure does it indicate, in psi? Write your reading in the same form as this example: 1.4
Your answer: 100
